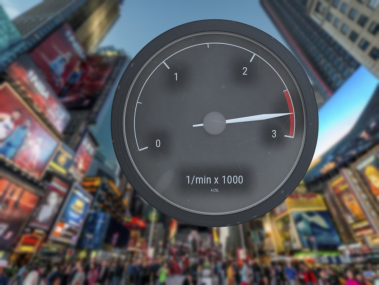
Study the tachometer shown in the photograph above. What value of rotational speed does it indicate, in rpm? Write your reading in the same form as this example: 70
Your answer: 2750
